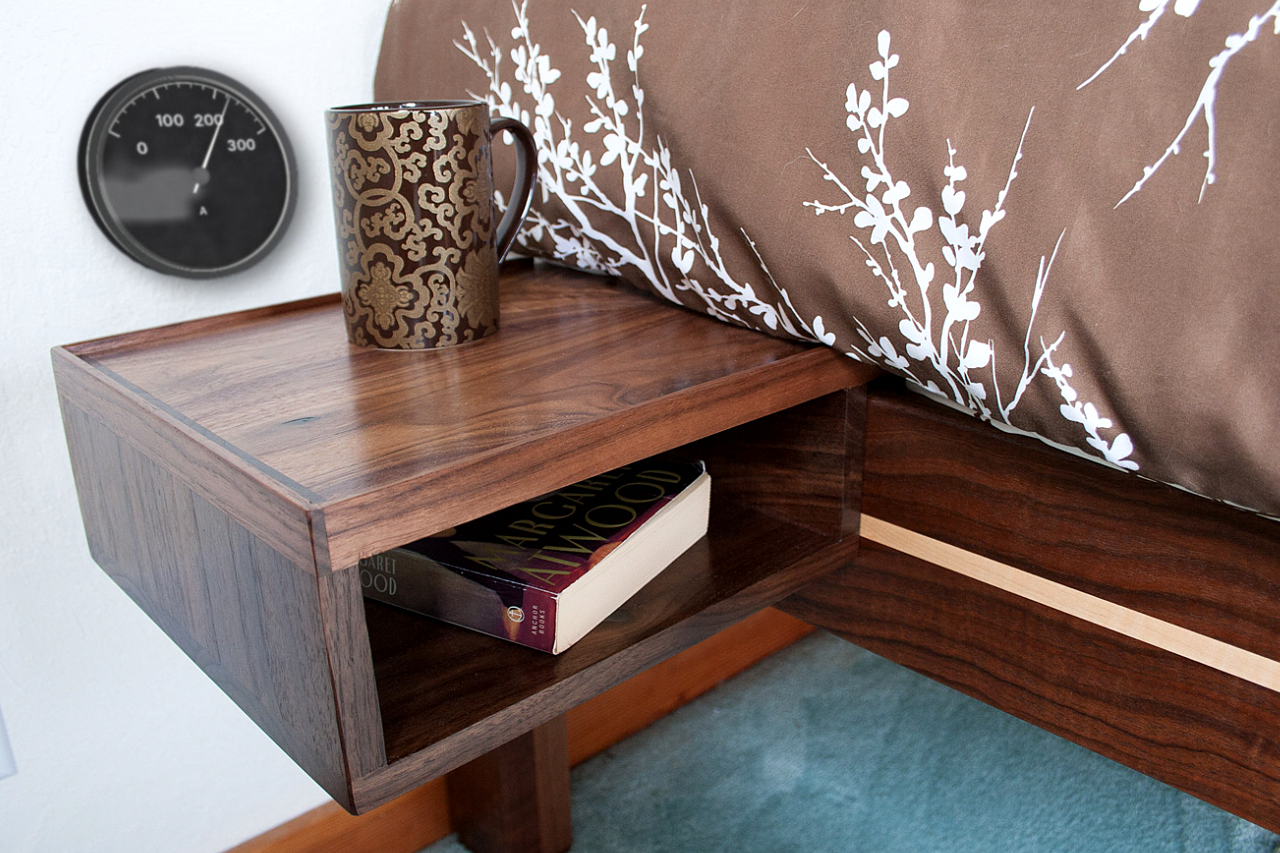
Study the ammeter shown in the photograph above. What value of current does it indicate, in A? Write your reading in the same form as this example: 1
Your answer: 220
